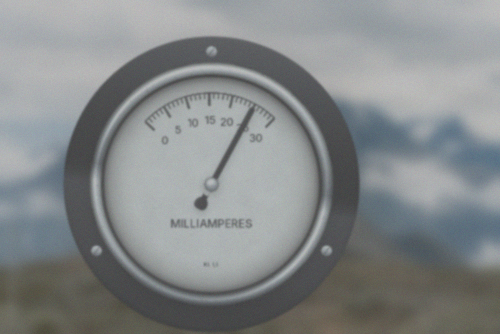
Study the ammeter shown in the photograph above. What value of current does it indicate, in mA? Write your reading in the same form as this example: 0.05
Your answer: 25
